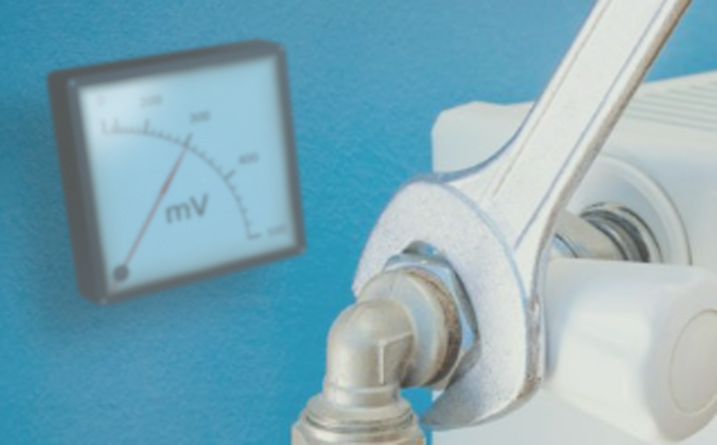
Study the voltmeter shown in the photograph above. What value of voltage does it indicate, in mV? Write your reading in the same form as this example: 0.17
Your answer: 300
